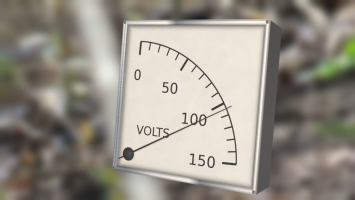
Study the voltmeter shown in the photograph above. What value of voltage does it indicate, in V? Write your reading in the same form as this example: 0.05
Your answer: 105
